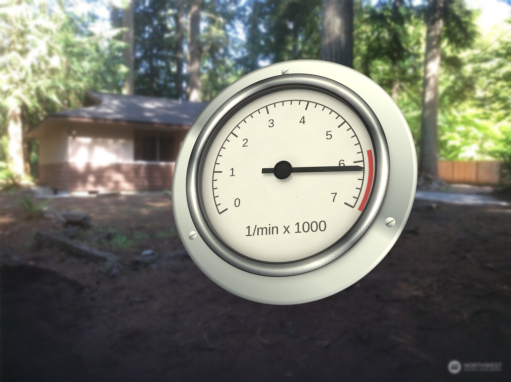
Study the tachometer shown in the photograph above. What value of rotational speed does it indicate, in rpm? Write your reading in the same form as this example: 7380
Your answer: 6200
